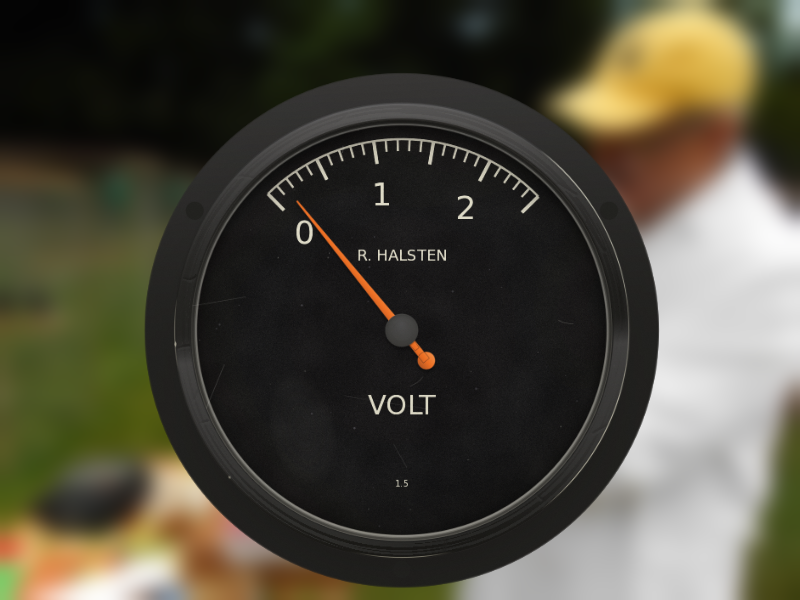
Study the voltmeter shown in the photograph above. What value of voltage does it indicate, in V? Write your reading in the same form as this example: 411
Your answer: 0.15
